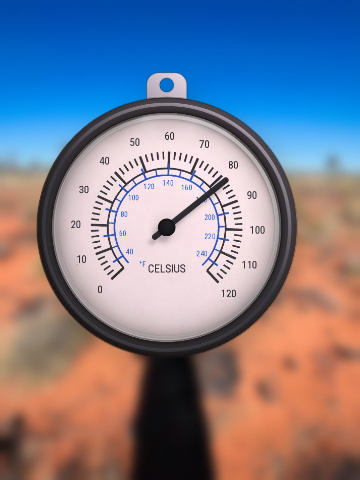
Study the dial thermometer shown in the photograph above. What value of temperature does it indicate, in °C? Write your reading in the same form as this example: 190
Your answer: 82
